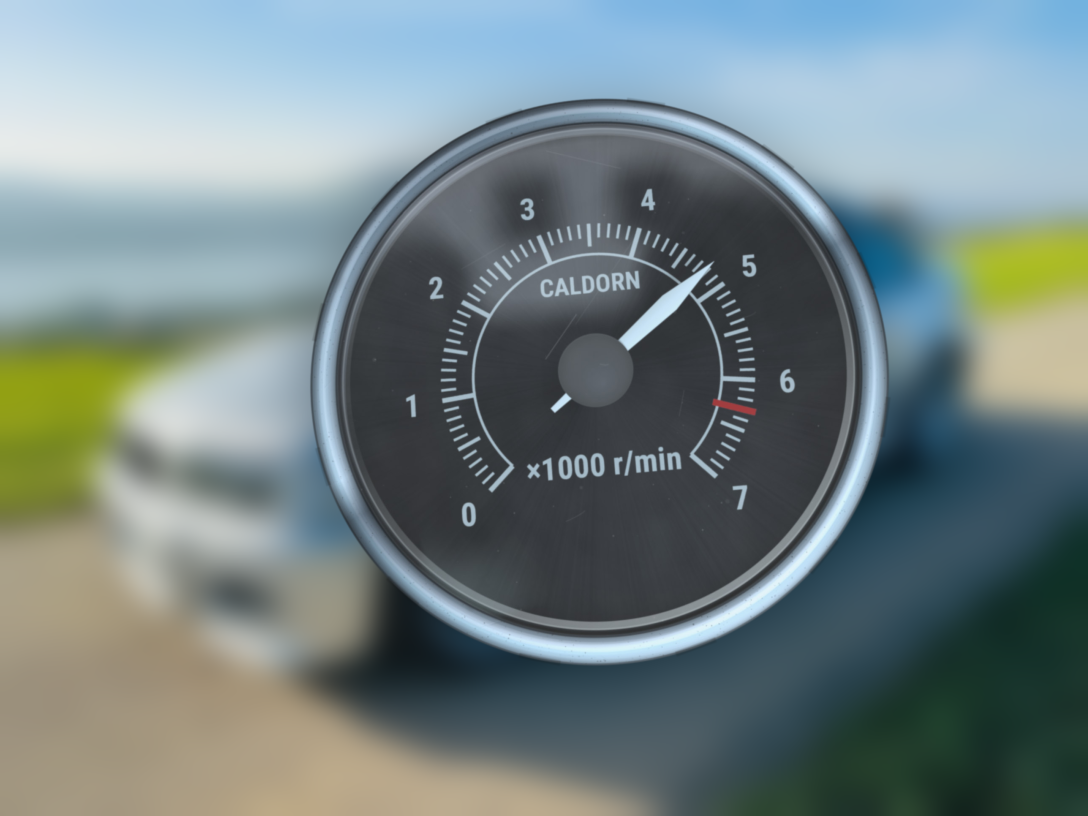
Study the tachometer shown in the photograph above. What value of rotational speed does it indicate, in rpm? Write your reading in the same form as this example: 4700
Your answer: 4800
